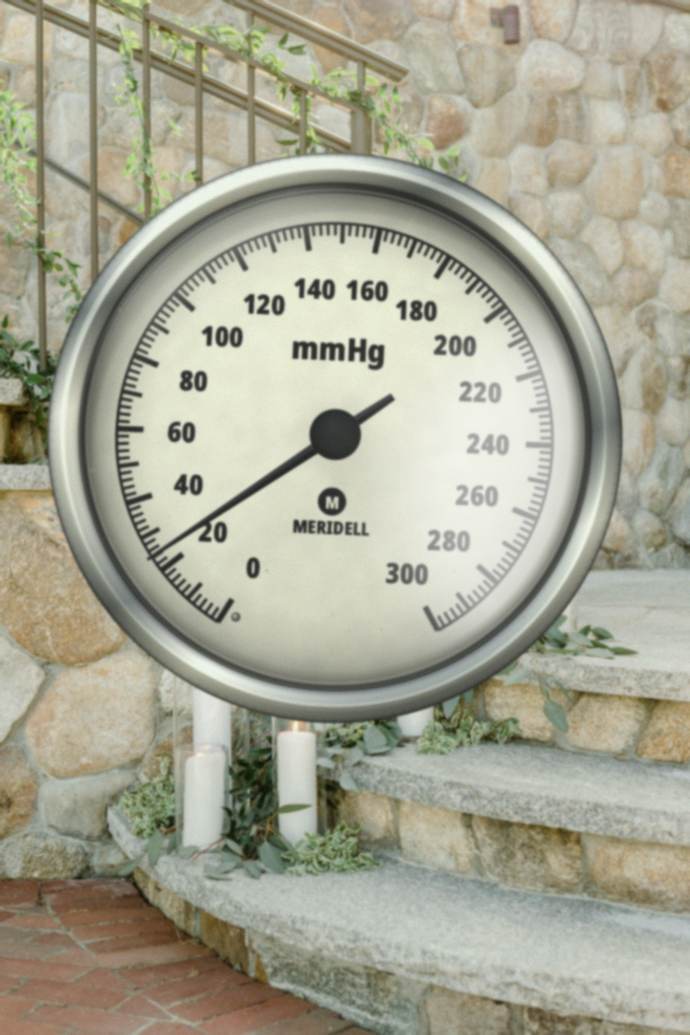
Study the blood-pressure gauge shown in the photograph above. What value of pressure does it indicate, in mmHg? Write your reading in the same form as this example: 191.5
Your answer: 24
